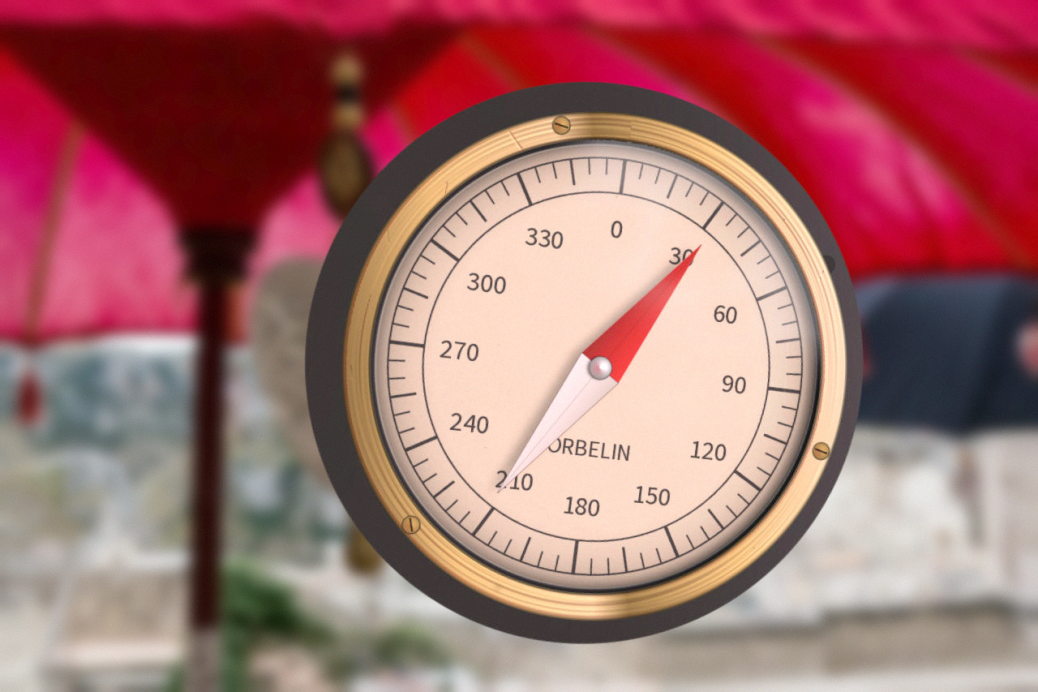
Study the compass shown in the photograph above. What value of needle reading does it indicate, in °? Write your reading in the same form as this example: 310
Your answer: 32.5
